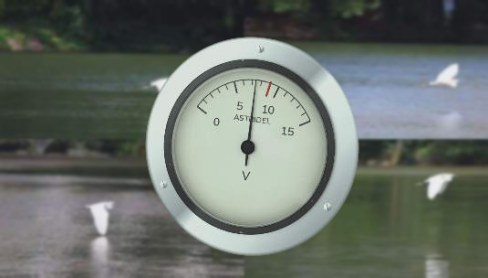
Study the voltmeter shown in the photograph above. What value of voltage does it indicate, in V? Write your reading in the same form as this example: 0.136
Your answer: 7.5
